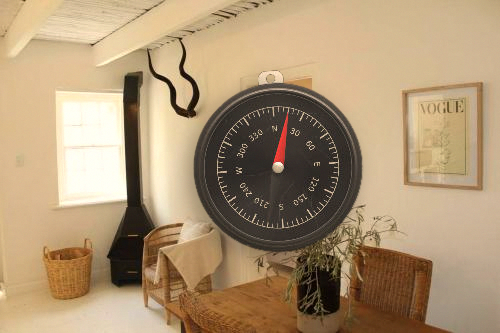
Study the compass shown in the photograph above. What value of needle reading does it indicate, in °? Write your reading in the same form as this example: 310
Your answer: 15
